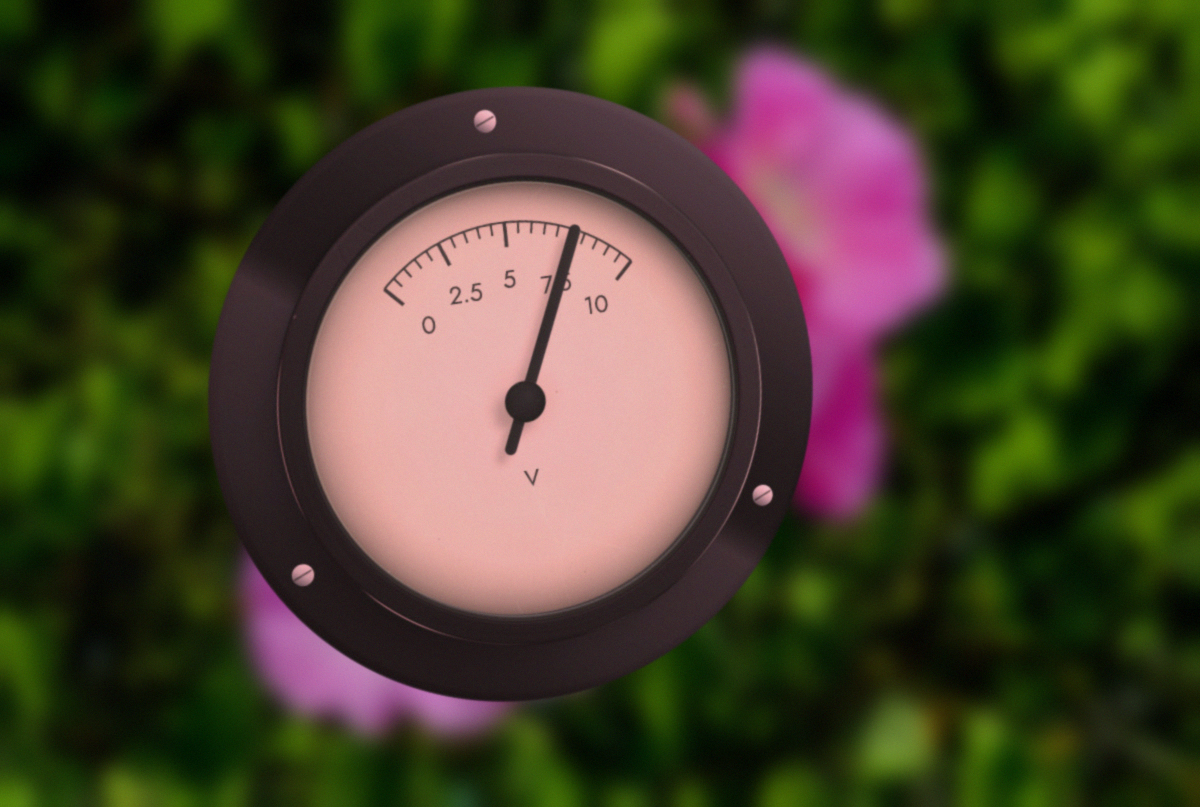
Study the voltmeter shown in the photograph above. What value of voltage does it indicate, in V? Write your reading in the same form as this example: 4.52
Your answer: 7.5
